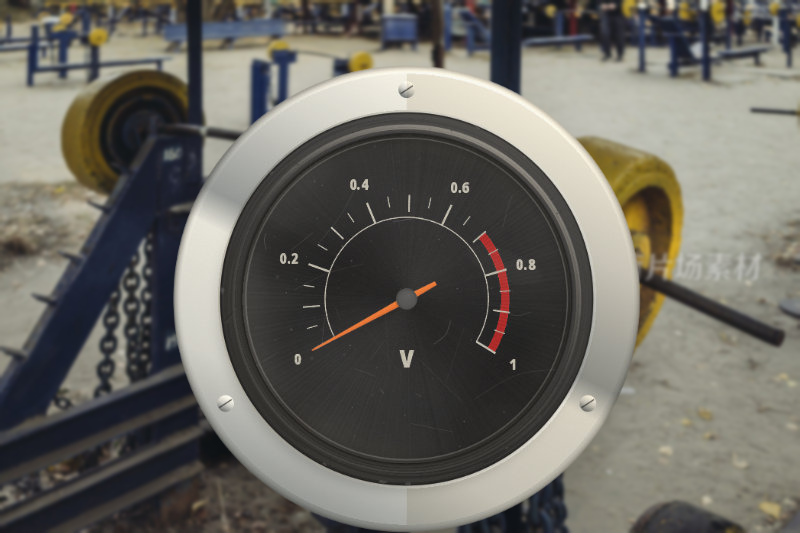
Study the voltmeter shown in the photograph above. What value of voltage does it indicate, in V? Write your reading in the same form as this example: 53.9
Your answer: 0
